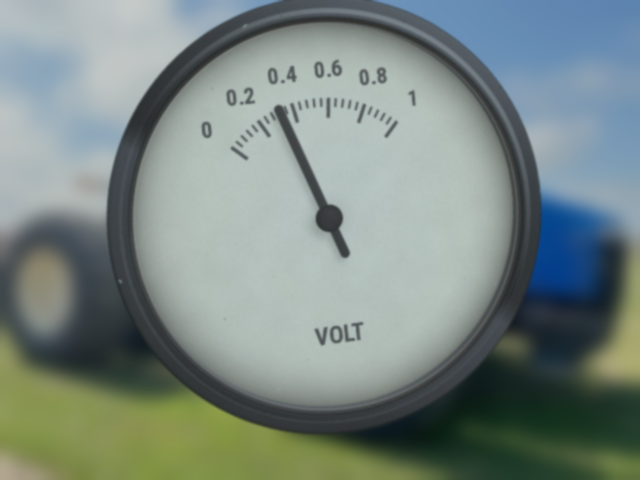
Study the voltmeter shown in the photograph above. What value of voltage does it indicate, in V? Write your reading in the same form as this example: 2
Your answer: 0.32
